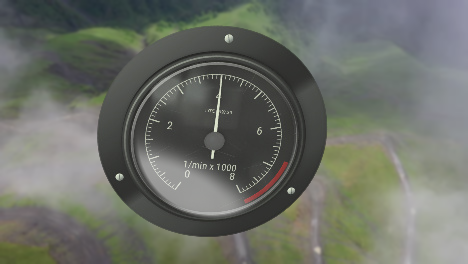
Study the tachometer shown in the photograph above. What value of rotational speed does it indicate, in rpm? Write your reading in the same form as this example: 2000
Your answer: 4000
